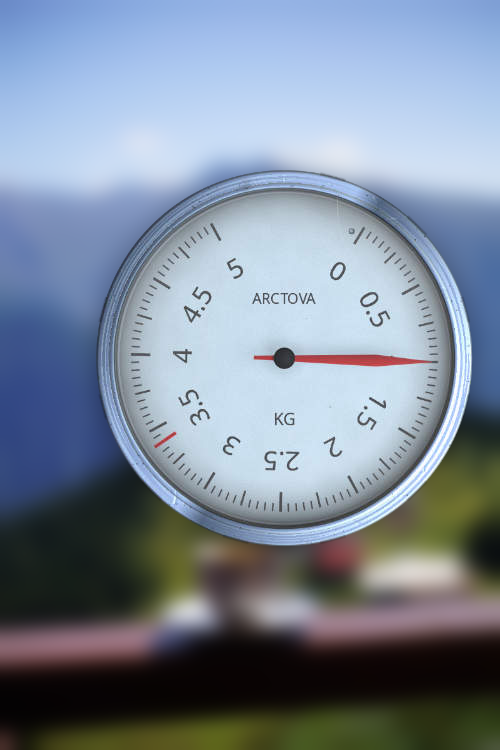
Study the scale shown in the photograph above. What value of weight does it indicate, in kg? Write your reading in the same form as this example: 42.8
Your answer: 1
